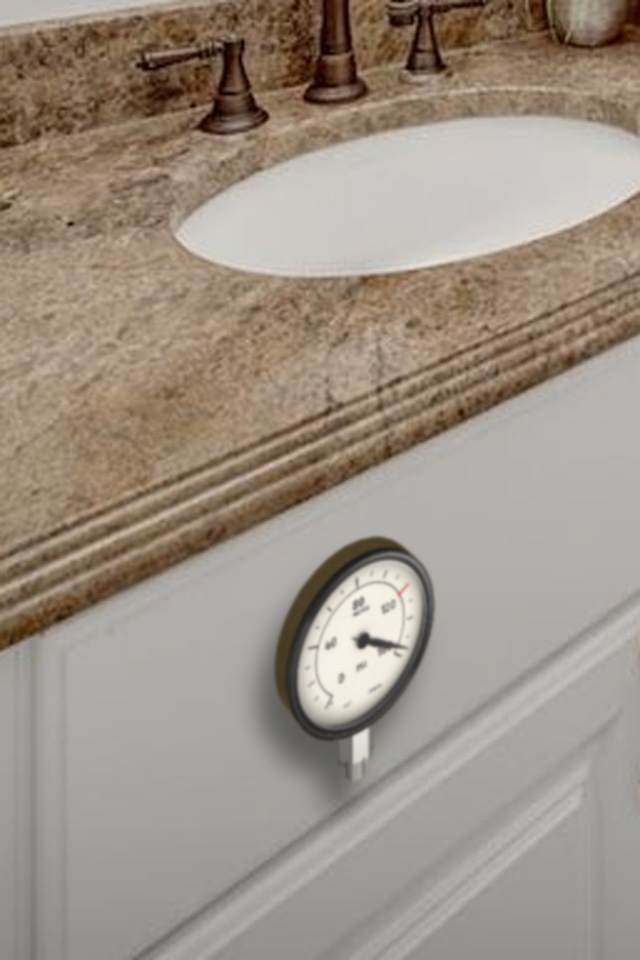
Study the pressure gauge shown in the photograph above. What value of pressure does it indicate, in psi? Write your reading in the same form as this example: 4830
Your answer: 155
